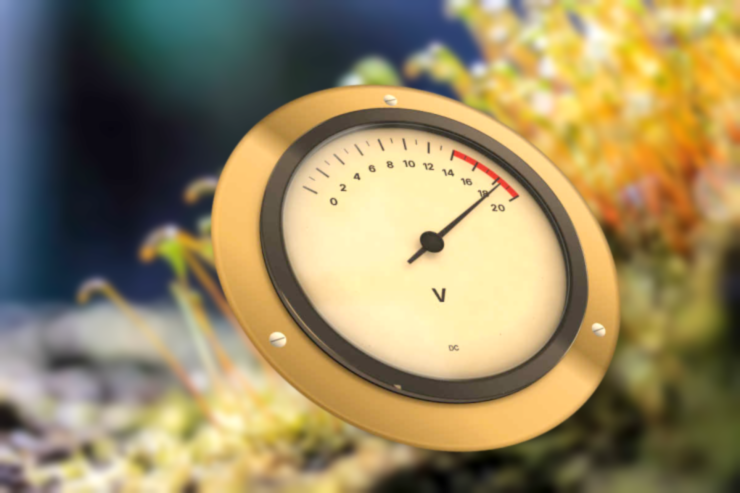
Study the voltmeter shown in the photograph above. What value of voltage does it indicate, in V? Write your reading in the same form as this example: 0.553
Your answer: 18.5
